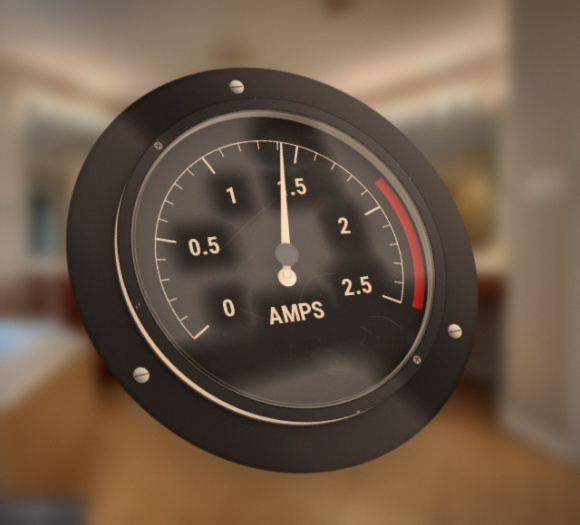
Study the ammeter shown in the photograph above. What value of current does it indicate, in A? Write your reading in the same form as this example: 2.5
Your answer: 1.4
